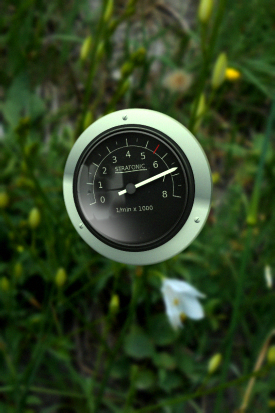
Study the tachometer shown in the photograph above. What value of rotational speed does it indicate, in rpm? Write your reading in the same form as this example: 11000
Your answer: 6750
